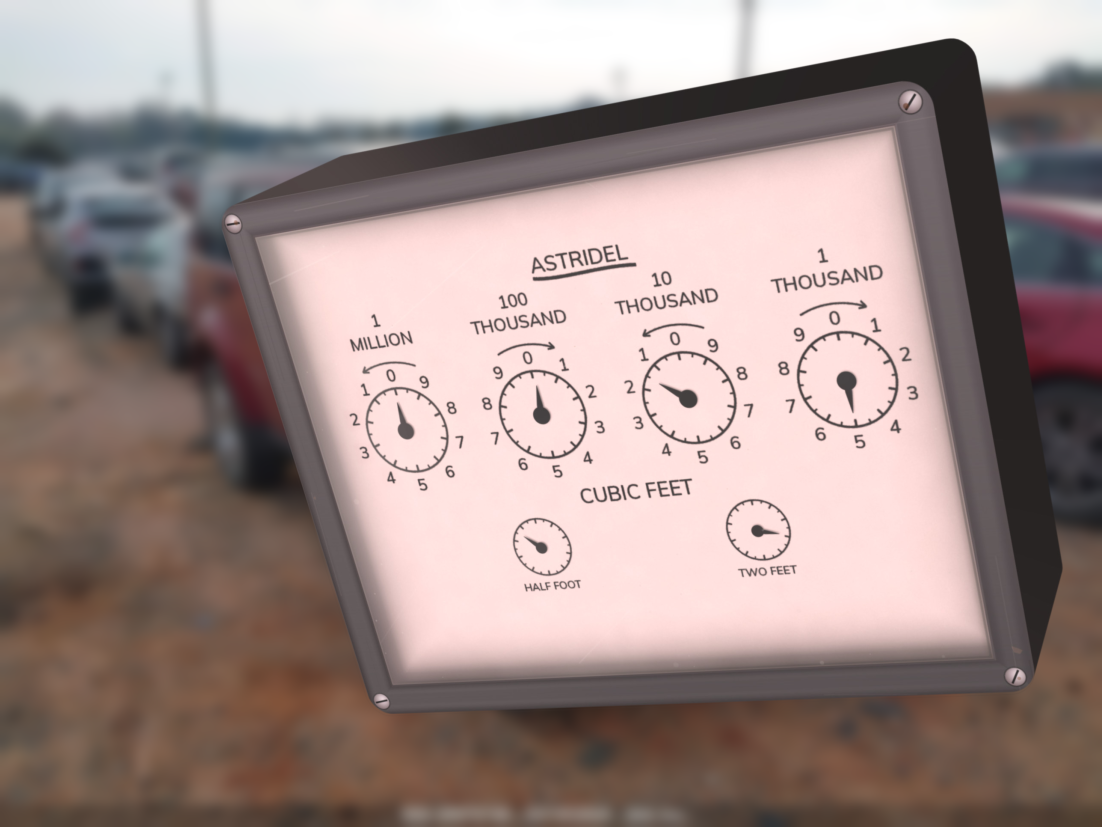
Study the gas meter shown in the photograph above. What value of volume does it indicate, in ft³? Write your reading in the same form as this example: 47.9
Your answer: 1500
